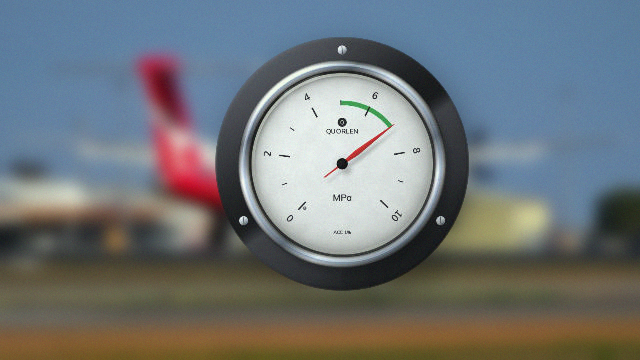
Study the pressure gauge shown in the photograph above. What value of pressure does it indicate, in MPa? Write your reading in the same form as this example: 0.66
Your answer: 7
